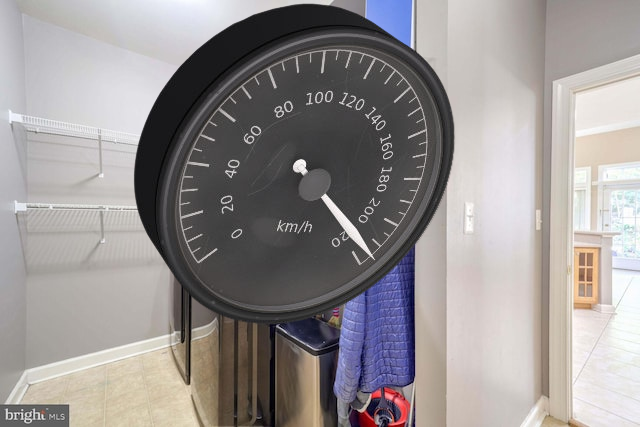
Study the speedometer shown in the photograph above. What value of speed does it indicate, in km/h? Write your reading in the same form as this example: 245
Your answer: 215
